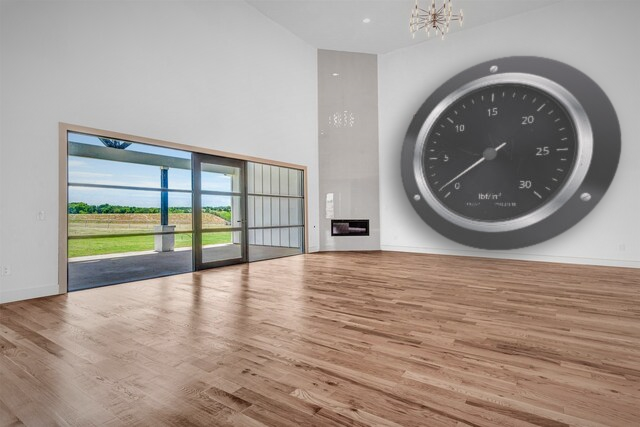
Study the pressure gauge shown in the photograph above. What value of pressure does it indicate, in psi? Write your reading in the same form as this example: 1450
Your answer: 1
